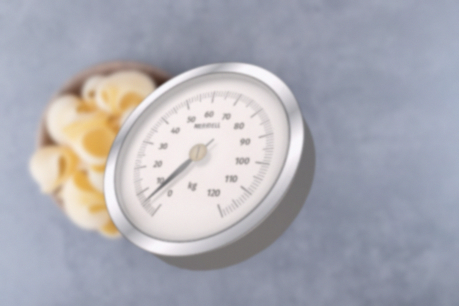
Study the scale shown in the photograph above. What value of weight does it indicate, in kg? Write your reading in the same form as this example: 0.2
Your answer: 5
